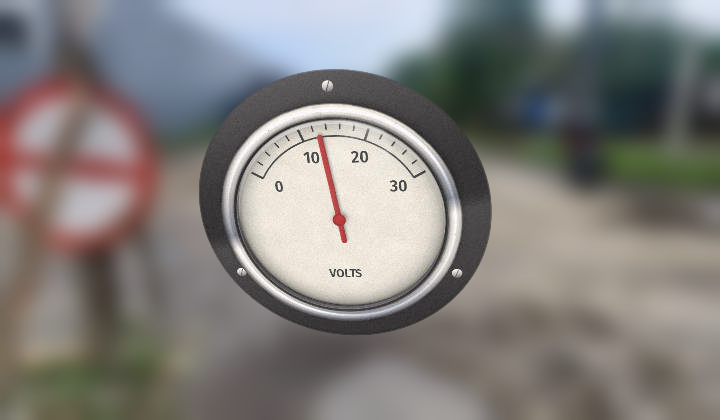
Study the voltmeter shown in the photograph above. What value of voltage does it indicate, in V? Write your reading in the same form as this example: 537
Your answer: 13
